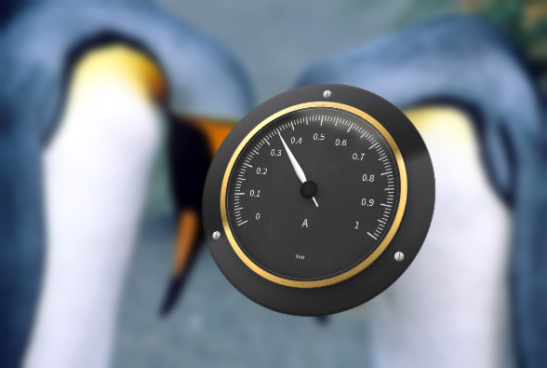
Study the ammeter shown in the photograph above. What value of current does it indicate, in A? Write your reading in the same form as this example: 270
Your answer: 0.35
